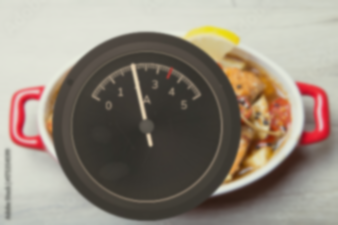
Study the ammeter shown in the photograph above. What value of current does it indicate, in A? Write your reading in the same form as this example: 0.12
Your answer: 2
